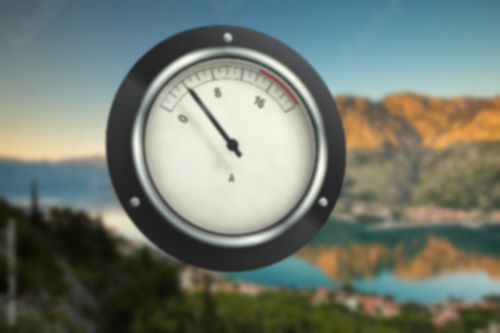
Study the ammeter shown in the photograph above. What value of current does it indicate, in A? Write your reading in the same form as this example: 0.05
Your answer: 4
